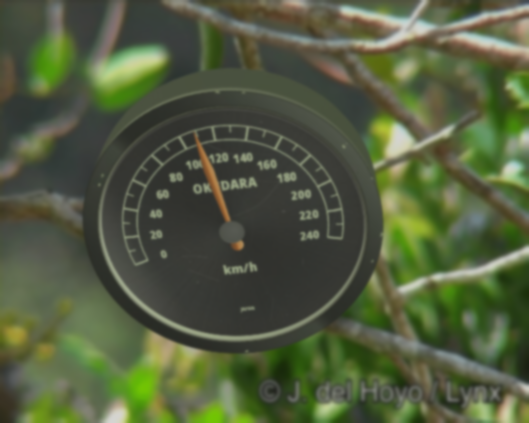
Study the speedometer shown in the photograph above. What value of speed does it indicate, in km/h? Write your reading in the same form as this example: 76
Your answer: 110
